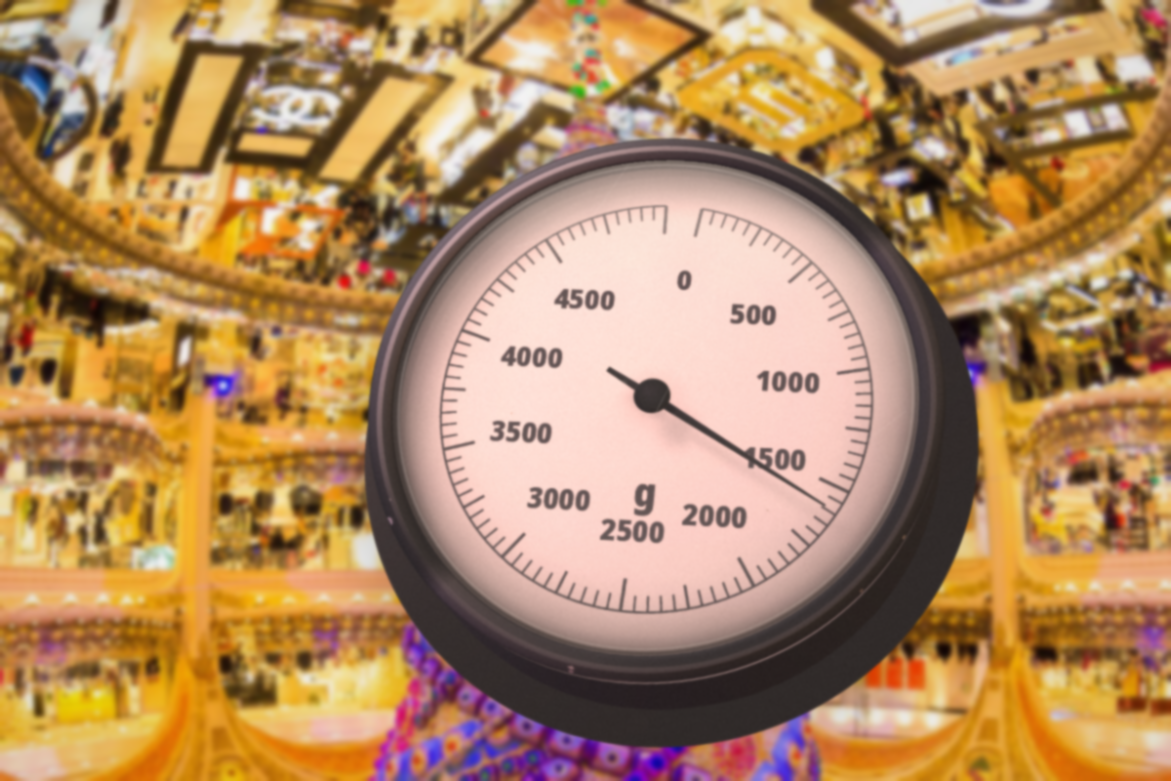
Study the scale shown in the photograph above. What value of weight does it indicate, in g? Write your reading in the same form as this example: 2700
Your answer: 1600
